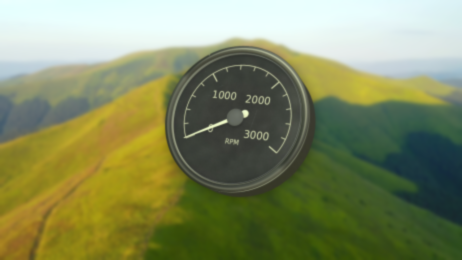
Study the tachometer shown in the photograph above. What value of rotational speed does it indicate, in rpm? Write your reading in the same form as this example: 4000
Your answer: 0
